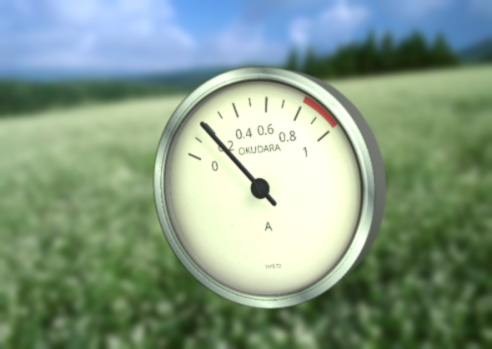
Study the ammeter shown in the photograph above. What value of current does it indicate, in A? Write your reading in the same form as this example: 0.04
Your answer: 0.2
